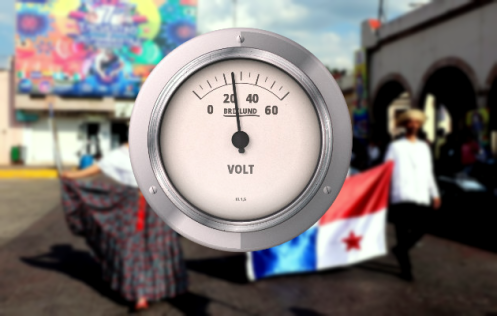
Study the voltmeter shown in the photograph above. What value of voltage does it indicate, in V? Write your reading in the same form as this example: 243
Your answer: 25
